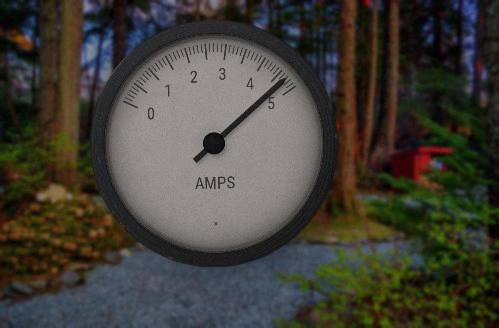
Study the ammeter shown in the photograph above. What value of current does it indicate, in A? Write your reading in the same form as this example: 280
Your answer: 4.7
